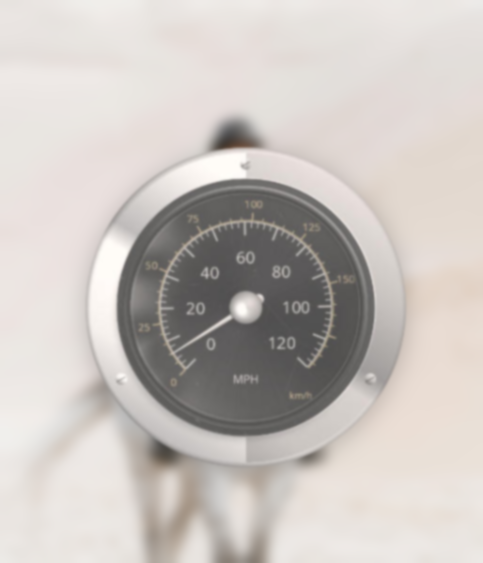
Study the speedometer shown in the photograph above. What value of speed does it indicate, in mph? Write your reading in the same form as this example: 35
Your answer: 6
